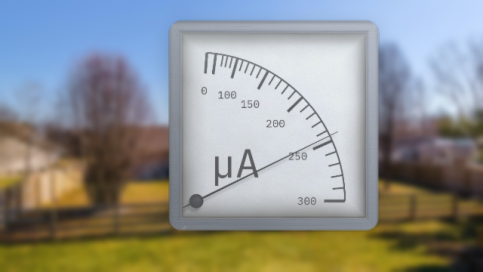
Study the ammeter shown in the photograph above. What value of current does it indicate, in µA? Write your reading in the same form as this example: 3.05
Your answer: 245
